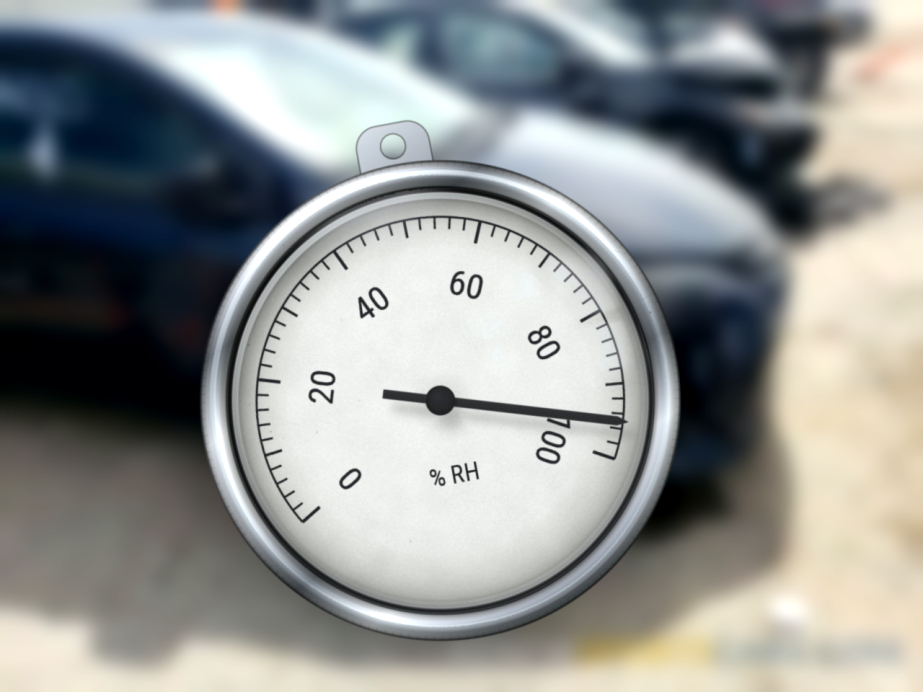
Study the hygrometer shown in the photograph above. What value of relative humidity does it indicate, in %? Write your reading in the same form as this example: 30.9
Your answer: 95
